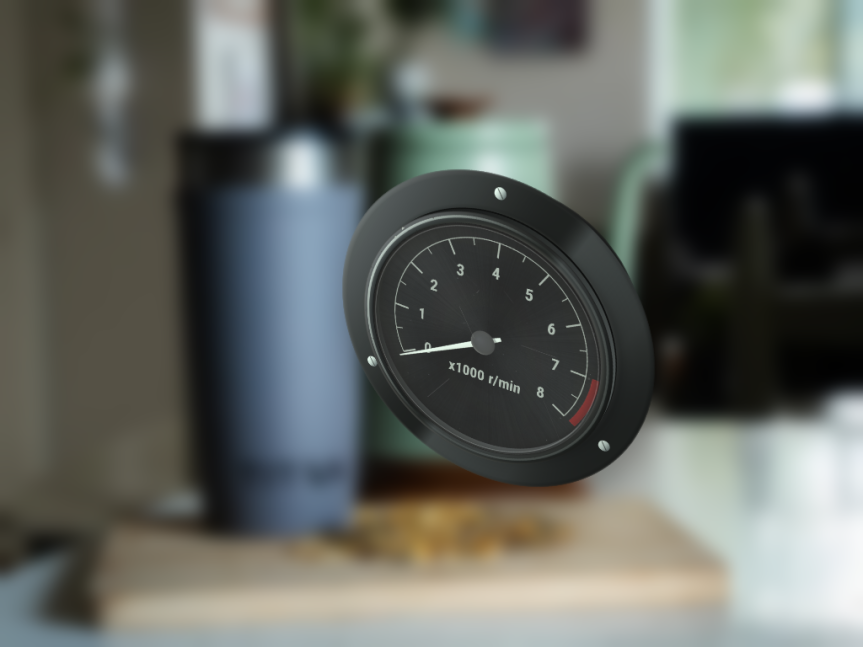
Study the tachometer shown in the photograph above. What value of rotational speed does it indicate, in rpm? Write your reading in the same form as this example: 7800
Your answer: 0
